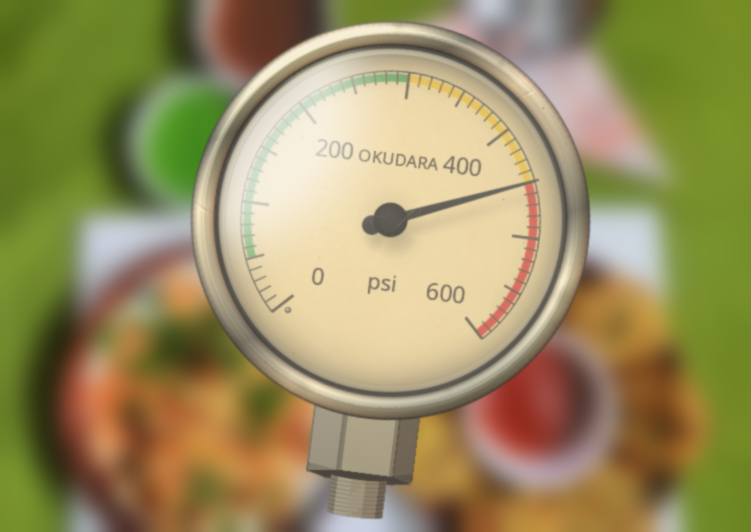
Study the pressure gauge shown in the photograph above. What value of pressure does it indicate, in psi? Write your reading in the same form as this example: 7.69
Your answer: 450
